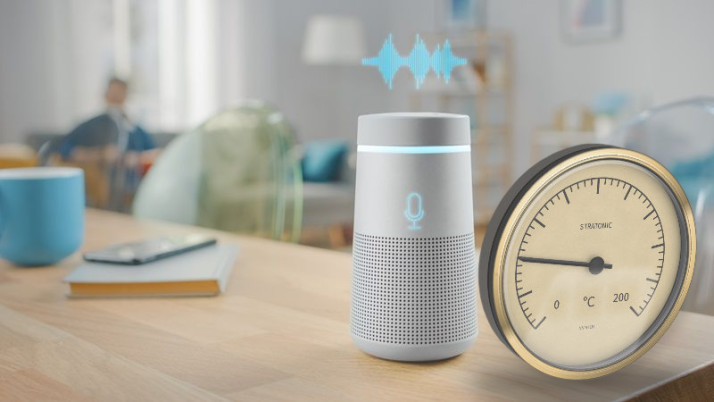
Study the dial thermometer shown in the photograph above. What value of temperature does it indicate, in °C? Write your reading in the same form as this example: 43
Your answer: 40
